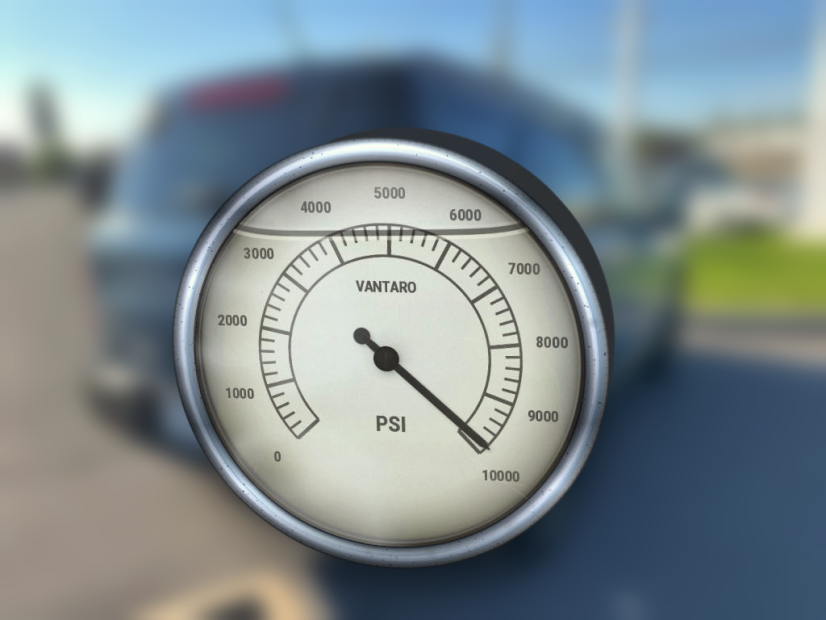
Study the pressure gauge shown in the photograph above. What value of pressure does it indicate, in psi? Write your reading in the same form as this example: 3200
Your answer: 9800
